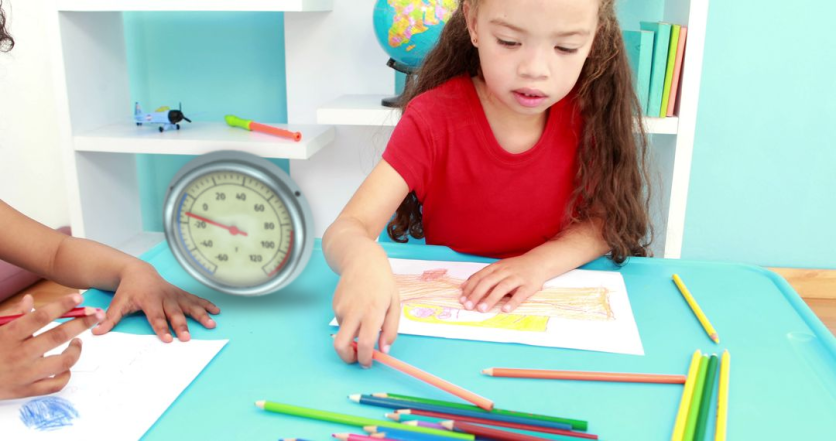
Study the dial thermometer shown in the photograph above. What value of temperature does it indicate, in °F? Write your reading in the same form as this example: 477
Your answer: -12
